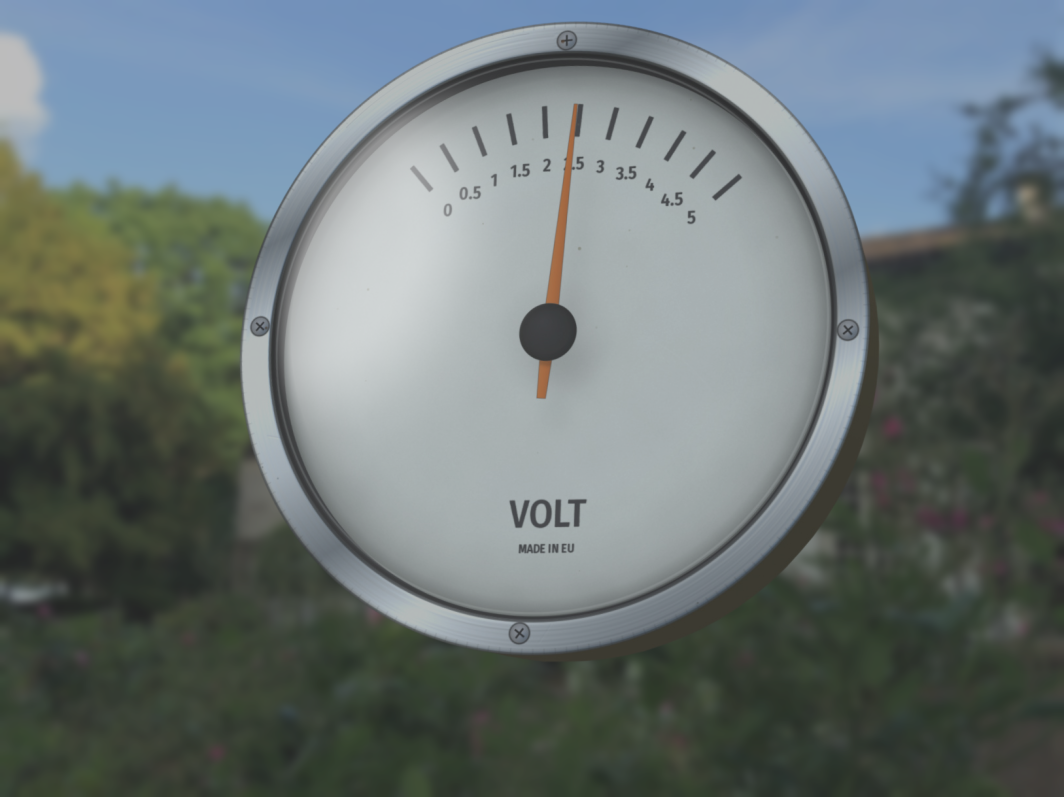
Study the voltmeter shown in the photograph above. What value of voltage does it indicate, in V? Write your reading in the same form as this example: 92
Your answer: 2.5
